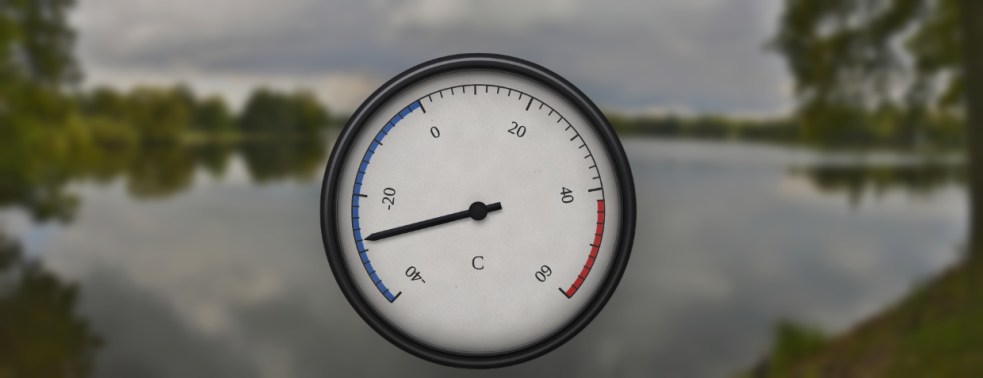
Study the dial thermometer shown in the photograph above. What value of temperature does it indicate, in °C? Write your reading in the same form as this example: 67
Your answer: -28
